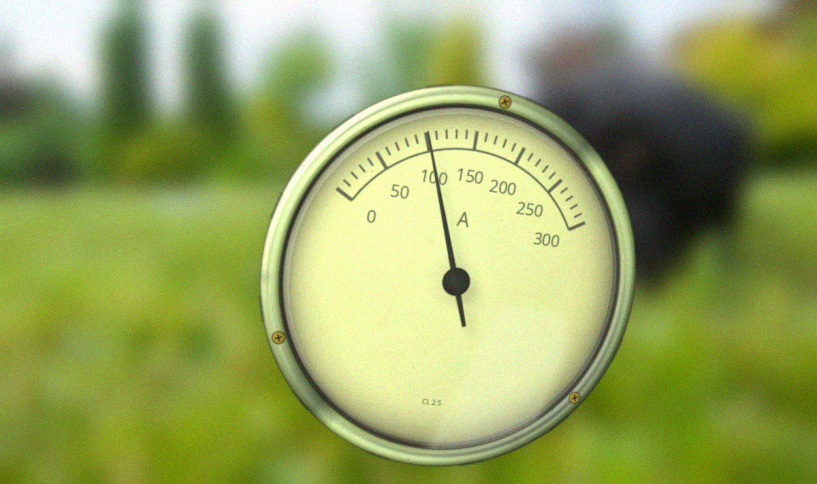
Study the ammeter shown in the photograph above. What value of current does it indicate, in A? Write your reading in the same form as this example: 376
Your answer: 100
